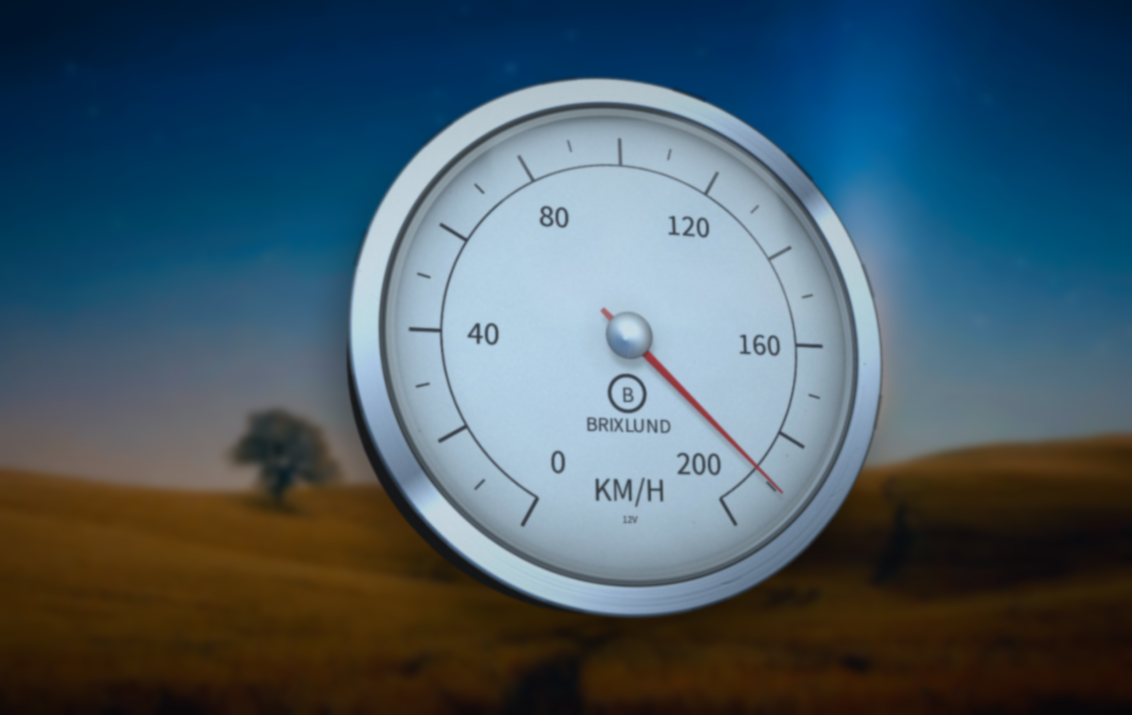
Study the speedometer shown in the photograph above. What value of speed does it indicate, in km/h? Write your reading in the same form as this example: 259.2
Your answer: 190
